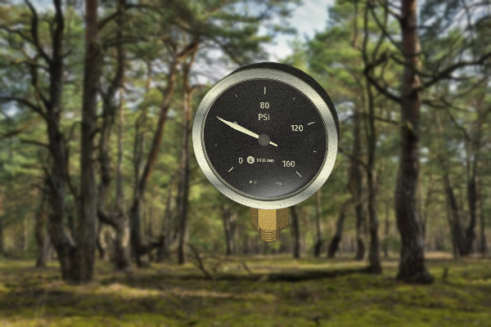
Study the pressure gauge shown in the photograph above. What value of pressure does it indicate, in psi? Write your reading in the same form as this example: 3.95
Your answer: 40
